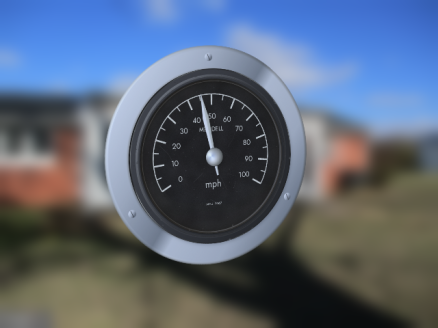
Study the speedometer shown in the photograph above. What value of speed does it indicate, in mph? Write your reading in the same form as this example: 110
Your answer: 45
